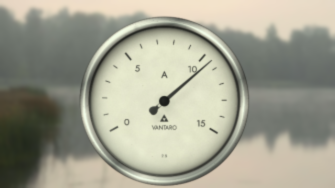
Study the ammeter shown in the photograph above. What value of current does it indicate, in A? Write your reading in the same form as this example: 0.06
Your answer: 10.5
